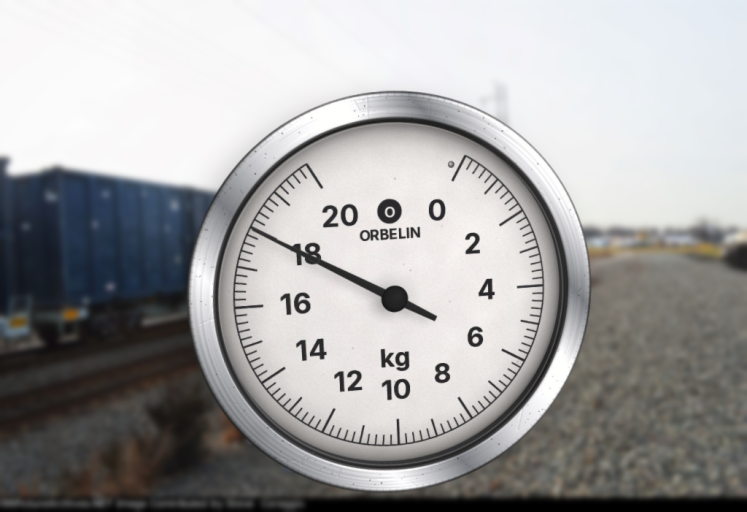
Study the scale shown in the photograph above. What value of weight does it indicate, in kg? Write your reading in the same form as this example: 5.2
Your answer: 18
